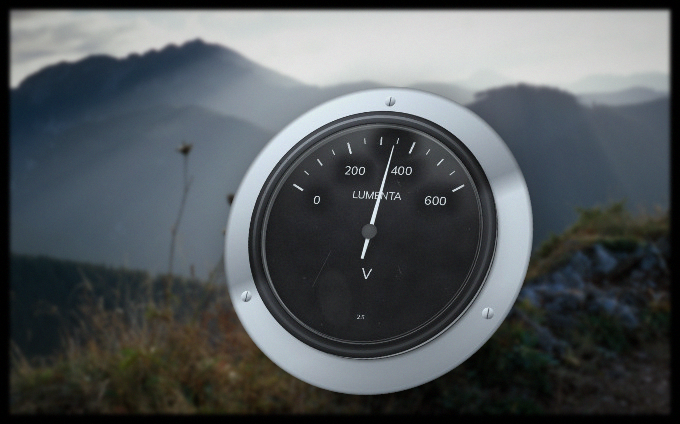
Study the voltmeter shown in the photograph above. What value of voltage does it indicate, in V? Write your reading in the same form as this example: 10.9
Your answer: 350
